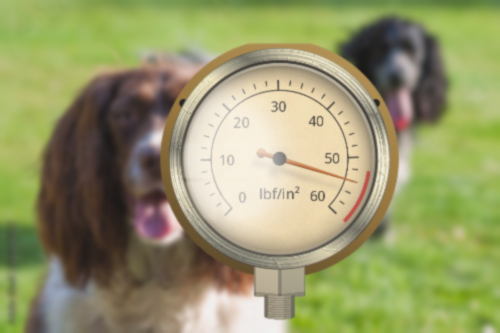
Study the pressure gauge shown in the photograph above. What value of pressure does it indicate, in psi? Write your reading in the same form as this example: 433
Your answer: 54
